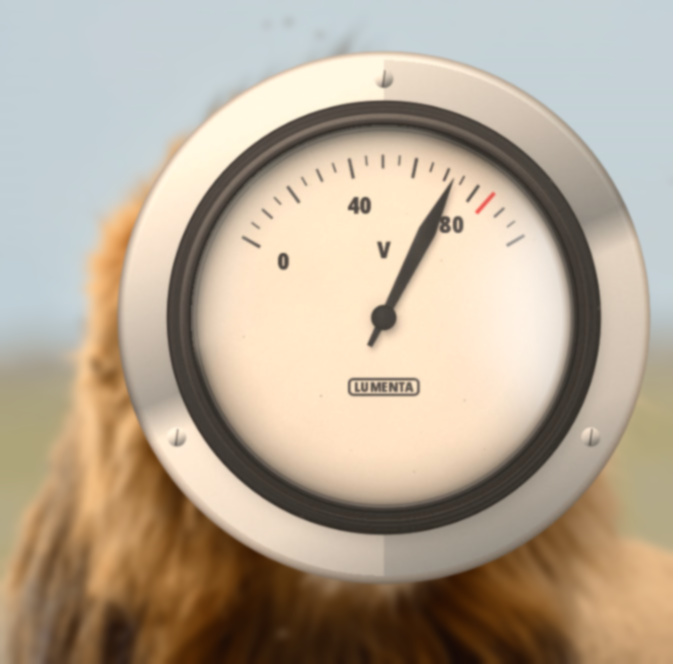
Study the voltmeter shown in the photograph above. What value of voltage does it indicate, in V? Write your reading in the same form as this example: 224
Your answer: 72.5
